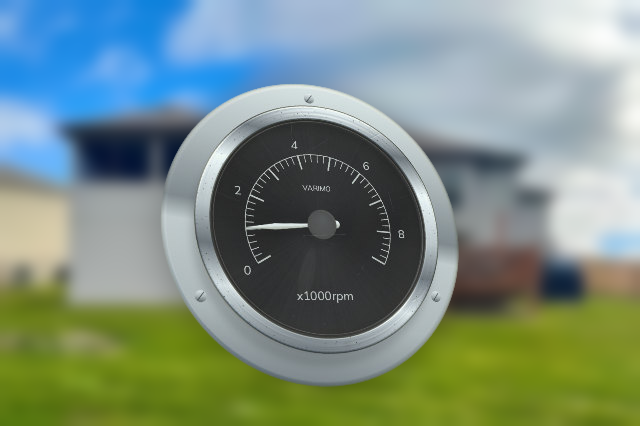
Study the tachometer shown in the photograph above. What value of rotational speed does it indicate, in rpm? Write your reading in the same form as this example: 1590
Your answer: 1000
